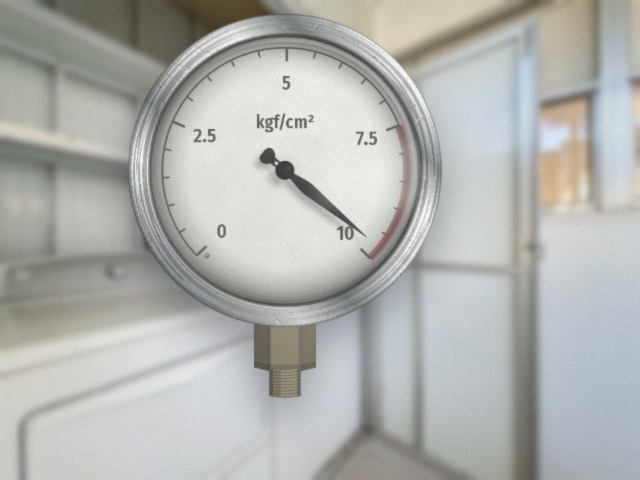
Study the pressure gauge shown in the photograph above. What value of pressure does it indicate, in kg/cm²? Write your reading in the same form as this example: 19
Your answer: 9.75
